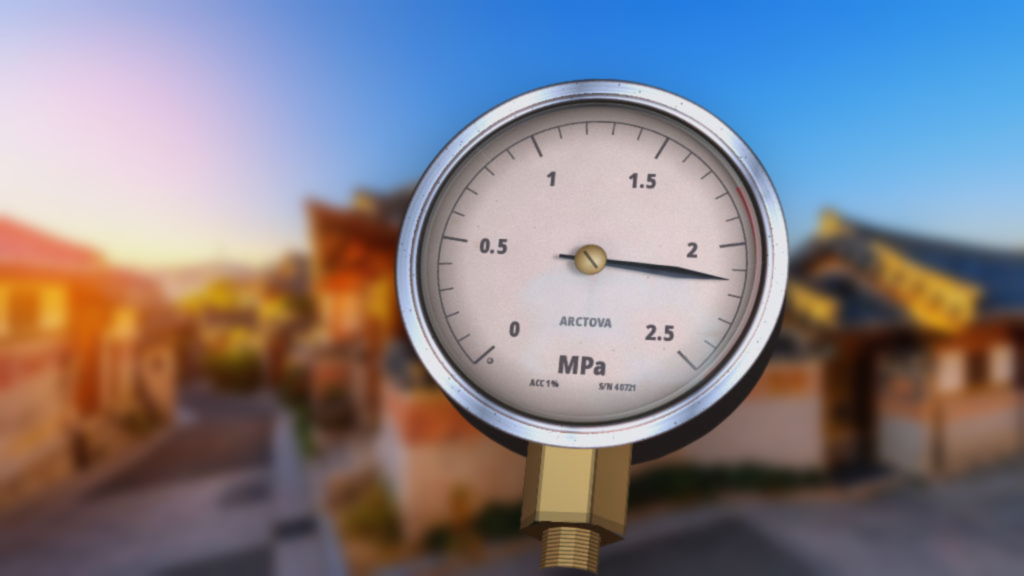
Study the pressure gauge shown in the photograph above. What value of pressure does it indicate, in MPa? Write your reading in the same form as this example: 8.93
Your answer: 2.15
